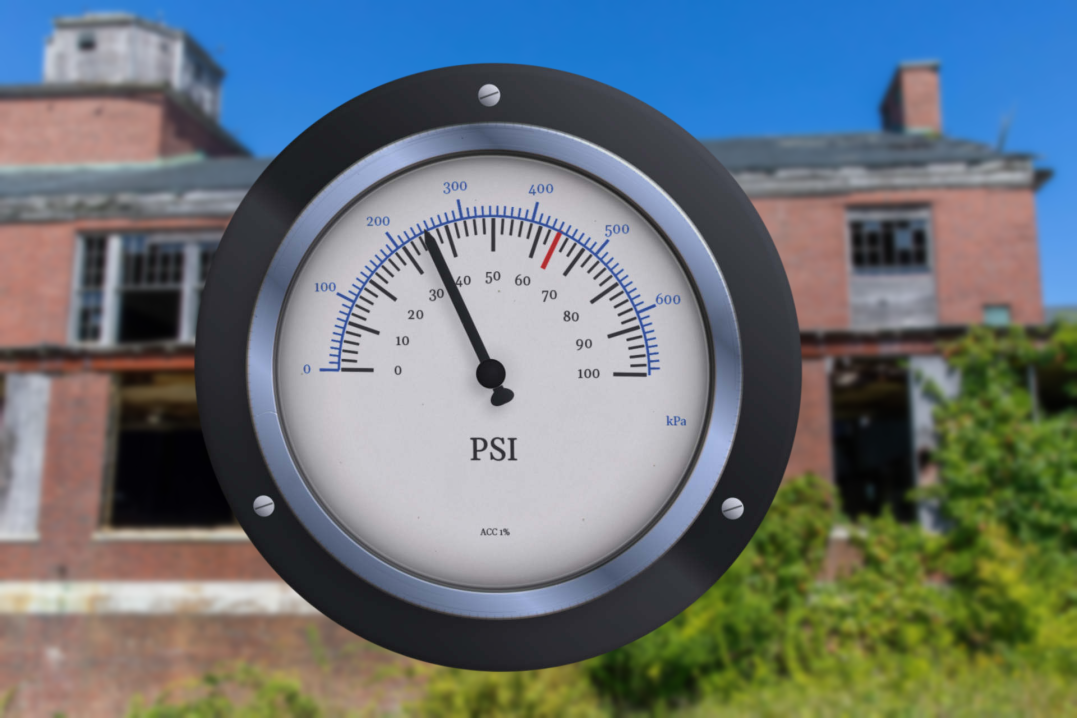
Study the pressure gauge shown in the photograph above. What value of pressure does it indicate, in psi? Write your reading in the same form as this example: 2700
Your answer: 36
